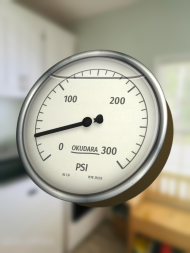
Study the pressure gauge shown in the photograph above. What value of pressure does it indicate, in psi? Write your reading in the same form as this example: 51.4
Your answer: 30
